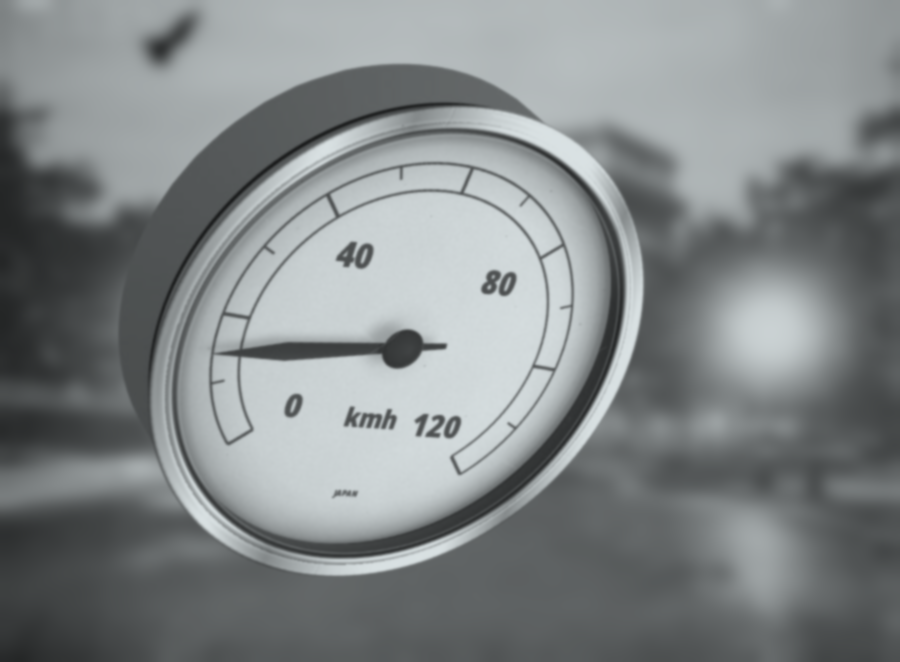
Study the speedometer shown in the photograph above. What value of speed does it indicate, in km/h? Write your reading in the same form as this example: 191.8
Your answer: 15
